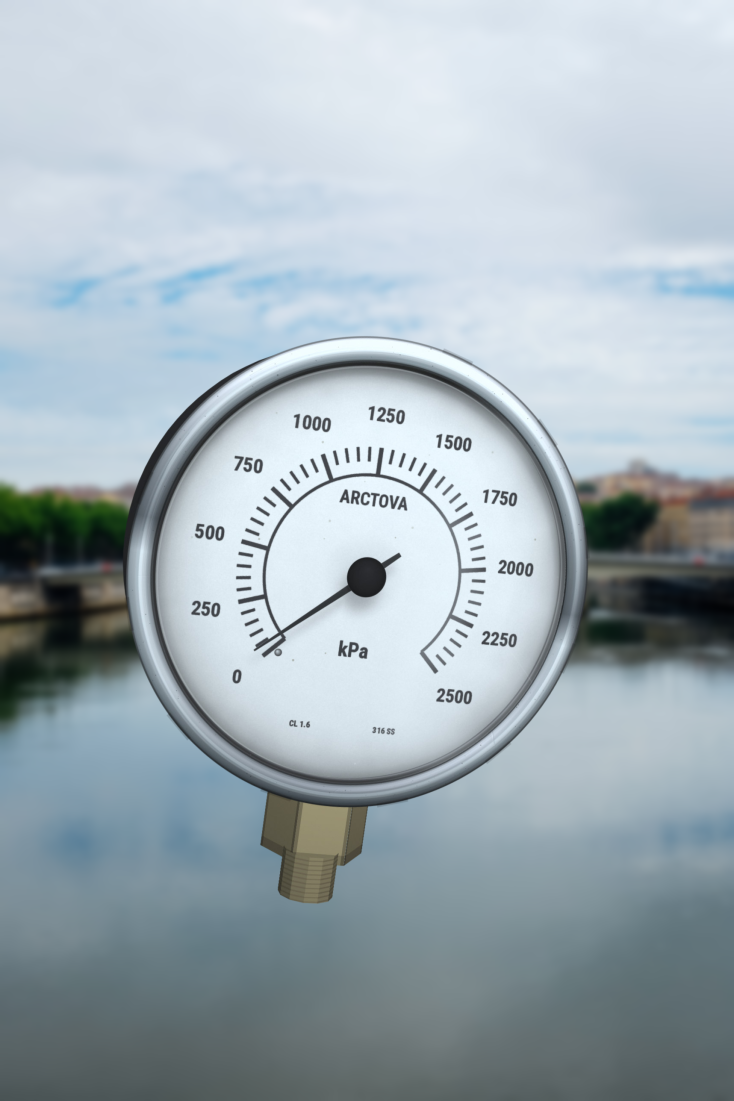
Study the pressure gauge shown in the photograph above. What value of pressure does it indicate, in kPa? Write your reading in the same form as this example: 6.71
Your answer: 50
